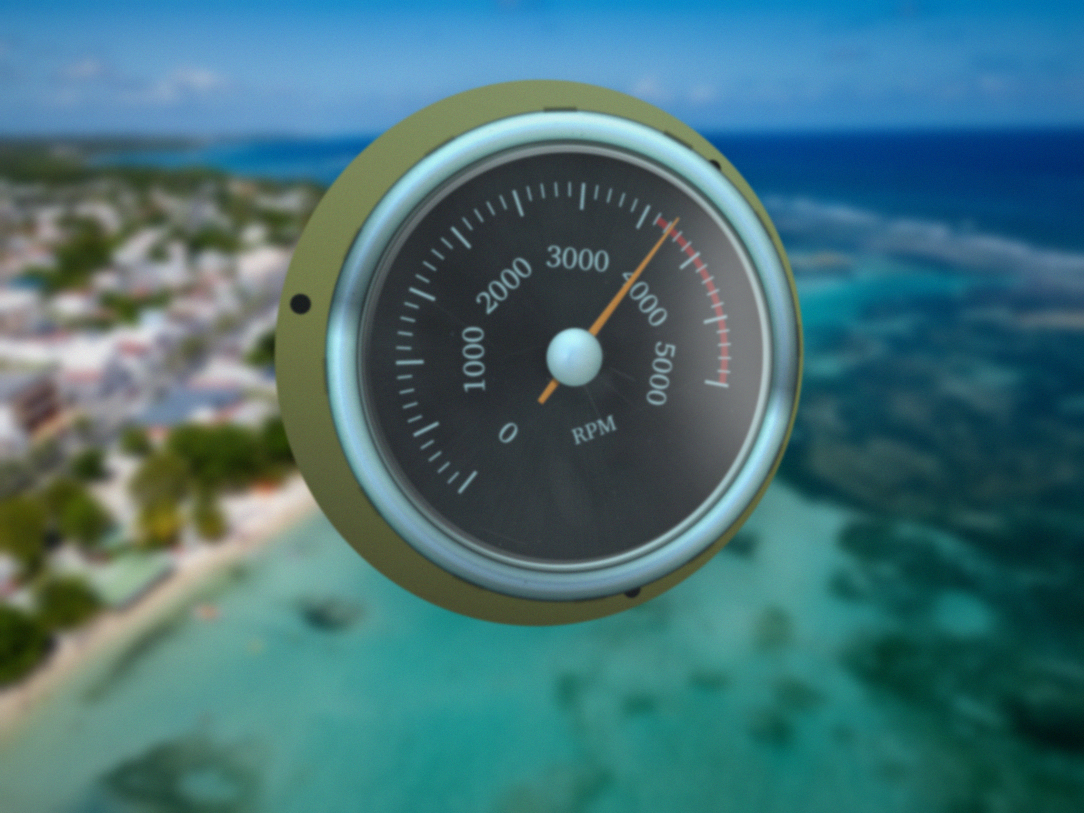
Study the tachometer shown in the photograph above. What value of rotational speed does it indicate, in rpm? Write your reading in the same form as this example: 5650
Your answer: 3700
